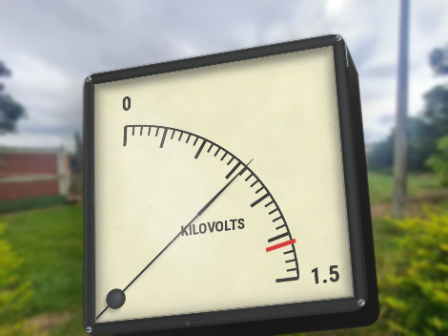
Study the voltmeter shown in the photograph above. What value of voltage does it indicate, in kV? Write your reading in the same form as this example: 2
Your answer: 0.8
